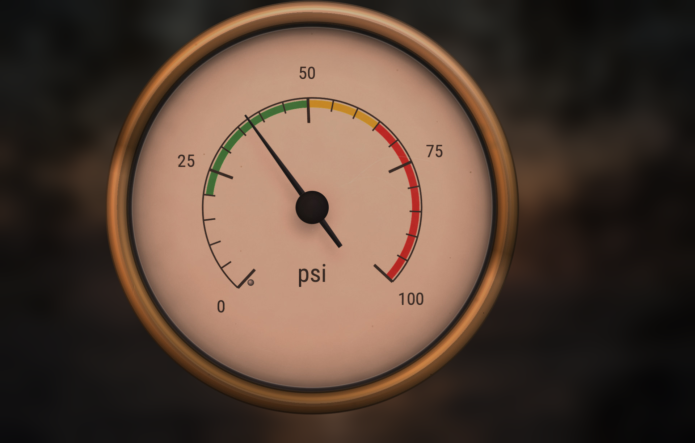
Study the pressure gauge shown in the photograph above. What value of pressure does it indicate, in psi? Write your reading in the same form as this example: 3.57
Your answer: 37.5
